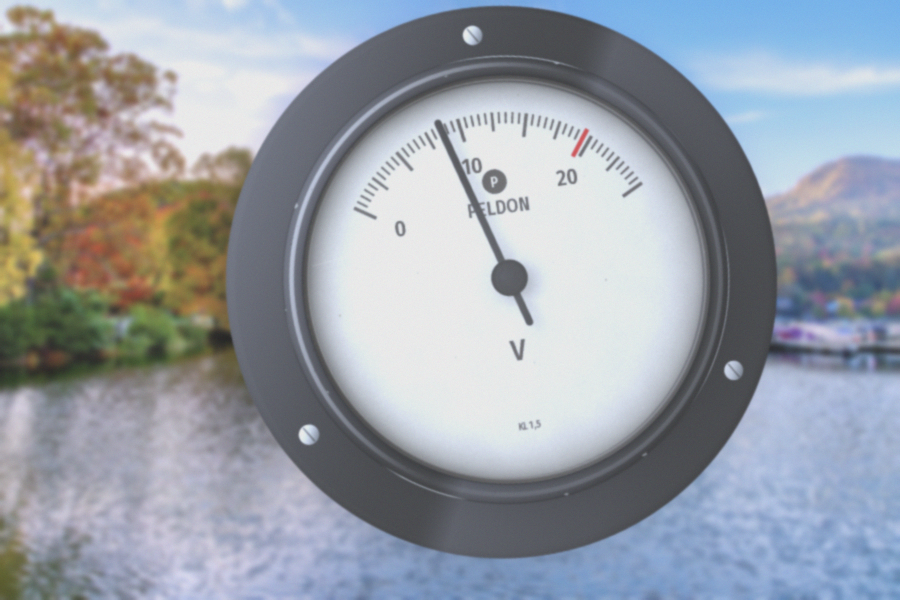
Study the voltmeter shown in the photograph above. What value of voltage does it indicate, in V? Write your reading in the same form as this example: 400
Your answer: 8.5
